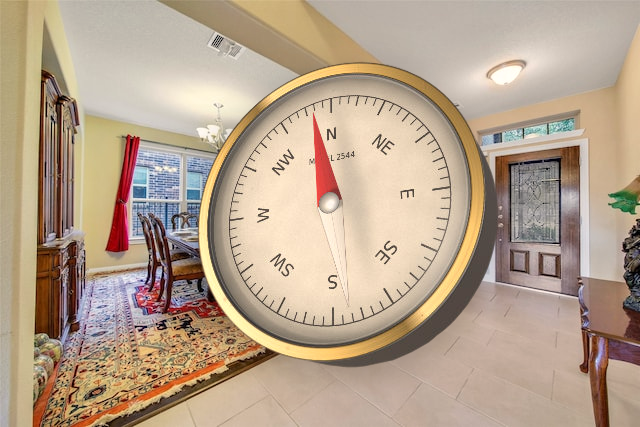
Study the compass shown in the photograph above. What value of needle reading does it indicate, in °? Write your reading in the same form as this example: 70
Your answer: 350
